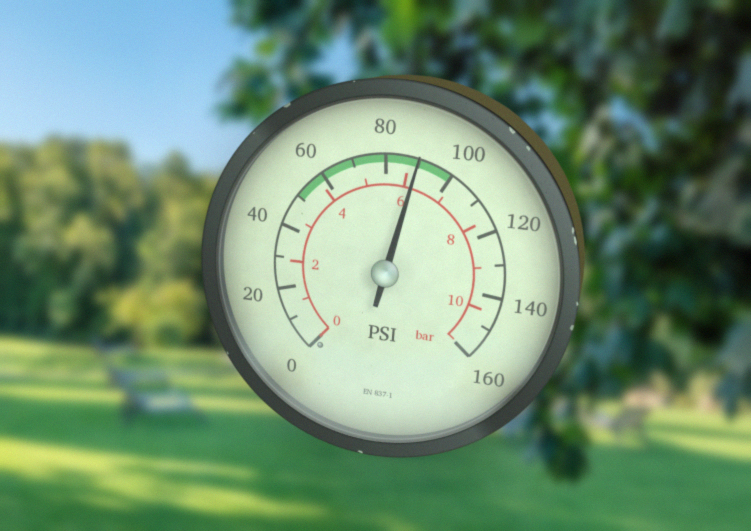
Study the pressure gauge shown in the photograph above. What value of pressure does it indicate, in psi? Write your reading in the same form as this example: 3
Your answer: 90
